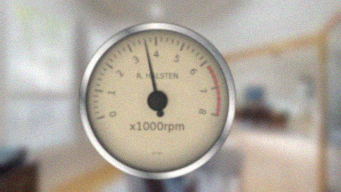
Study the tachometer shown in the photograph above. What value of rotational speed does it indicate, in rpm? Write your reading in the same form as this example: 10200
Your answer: 3600
